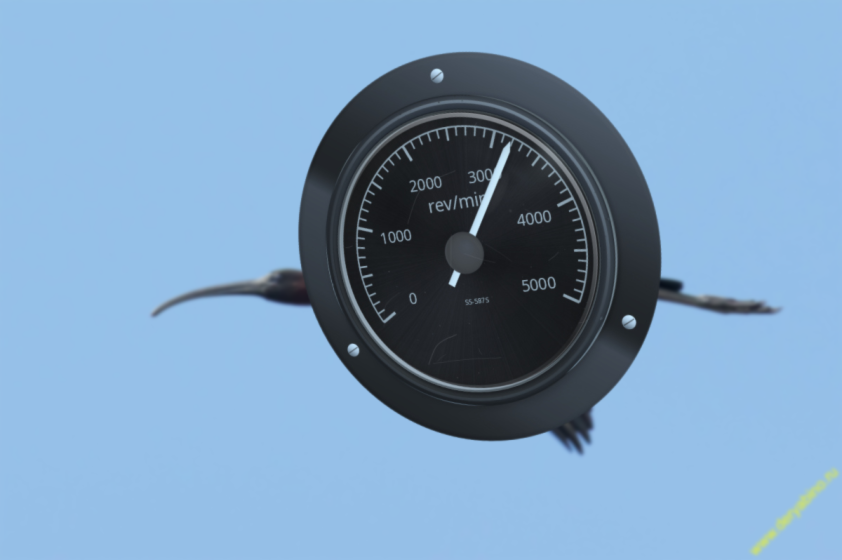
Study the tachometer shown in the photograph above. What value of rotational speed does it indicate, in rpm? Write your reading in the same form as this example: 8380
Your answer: 3200
